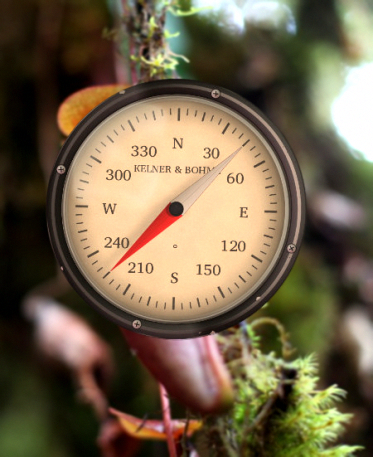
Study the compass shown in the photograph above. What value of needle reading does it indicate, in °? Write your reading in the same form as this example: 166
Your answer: 225
